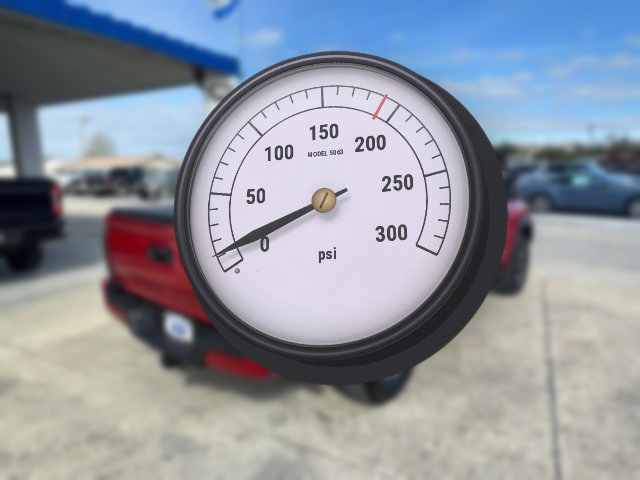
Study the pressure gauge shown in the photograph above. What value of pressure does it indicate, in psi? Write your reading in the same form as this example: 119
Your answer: 10
